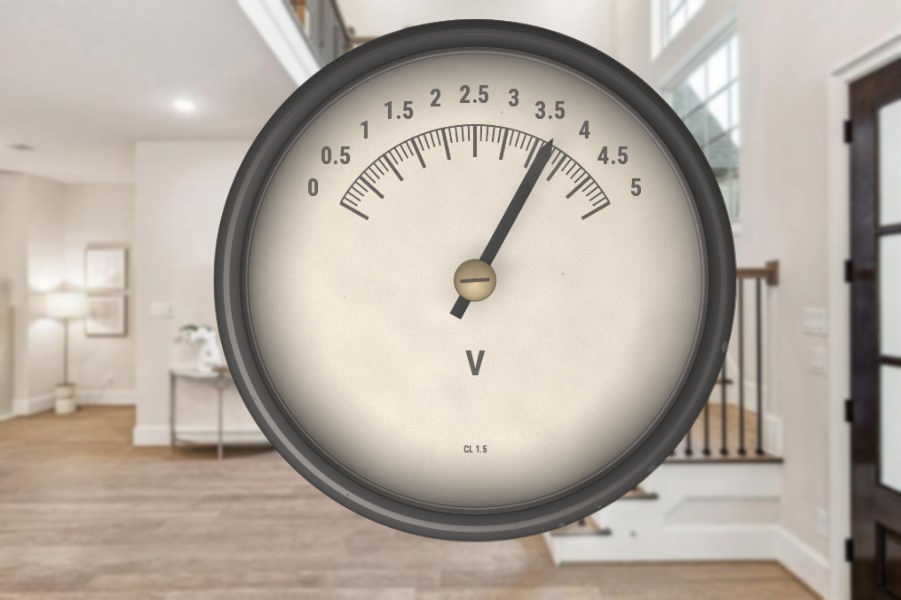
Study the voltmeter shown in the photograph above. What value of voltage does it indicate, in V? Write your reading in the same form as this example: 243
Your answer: 3.7
